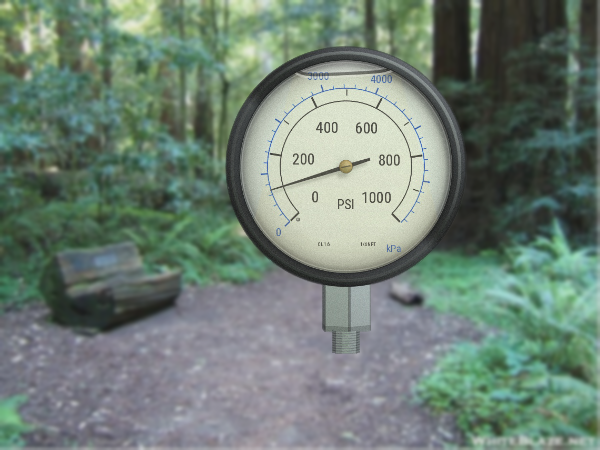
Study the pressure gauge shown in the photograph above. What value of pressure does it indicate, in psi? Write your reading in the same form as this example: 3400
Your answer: 100
